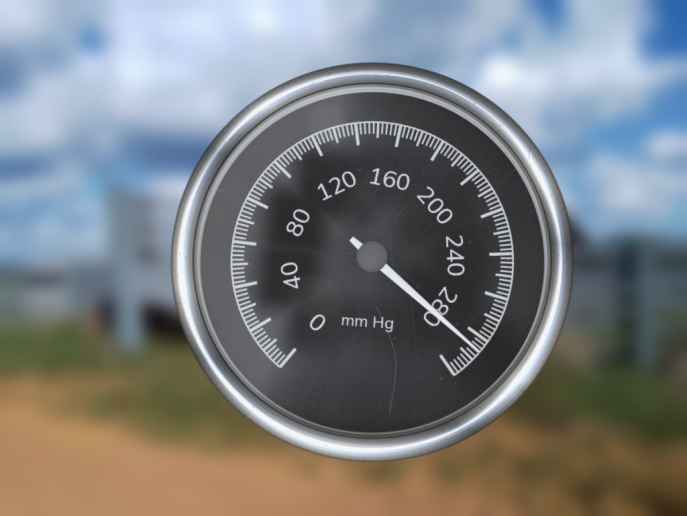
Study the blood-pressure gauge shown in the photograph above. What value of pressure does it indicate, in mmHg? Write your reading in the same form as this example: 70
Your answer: 286
